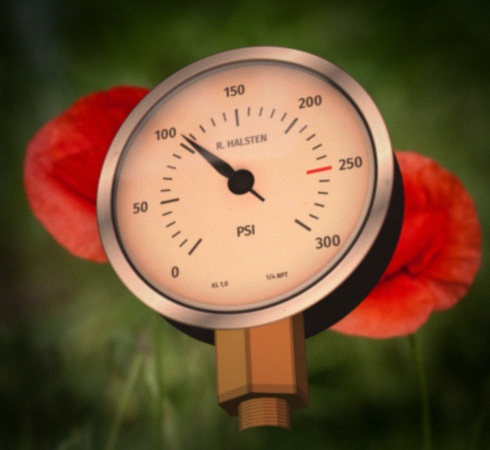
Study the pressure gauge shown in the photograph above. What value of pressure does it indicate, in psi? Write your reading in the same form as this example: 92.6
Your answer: 105
